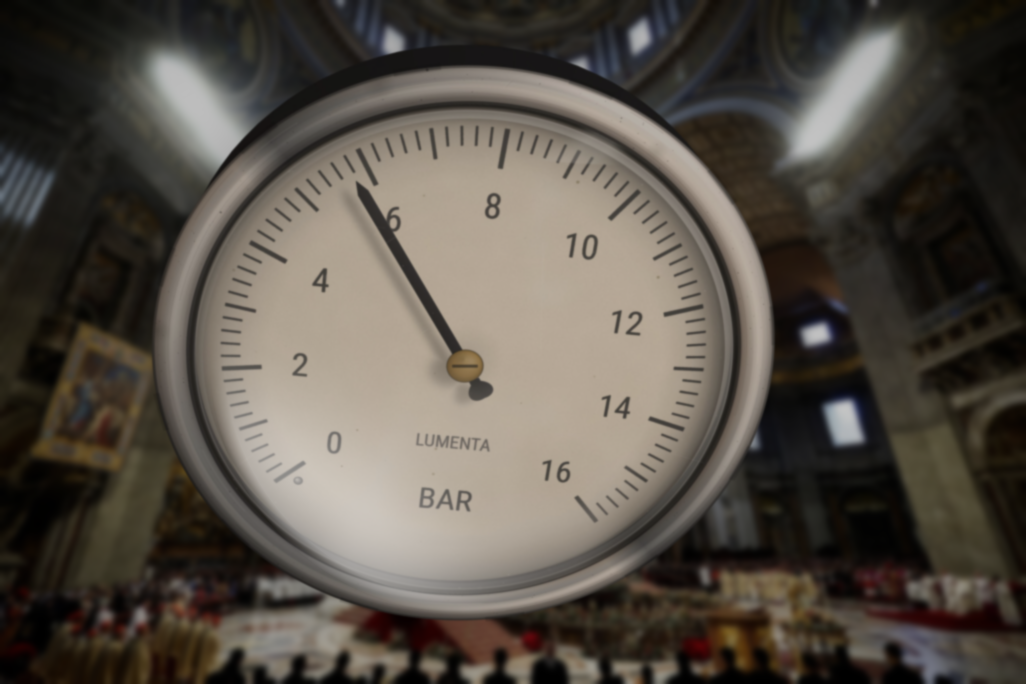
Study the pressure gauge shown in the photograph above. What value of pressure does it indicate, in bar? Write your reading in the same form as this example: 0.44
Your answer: 5.8
